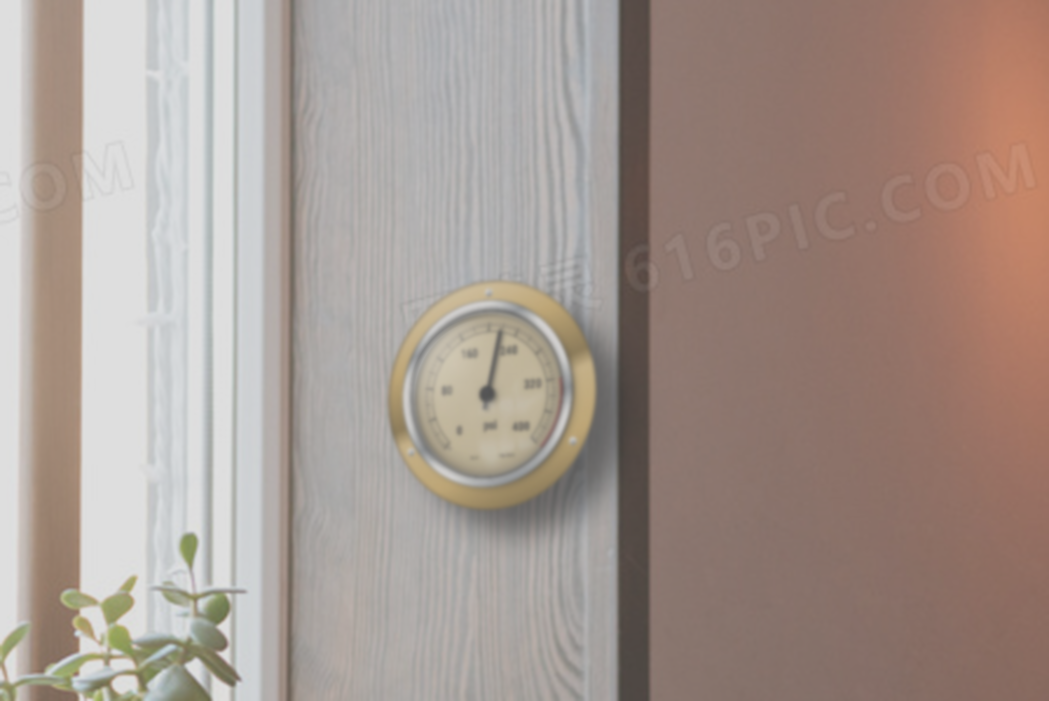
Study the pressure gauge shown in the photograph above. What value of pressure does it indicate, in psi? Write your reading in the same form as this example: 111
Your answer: 220
